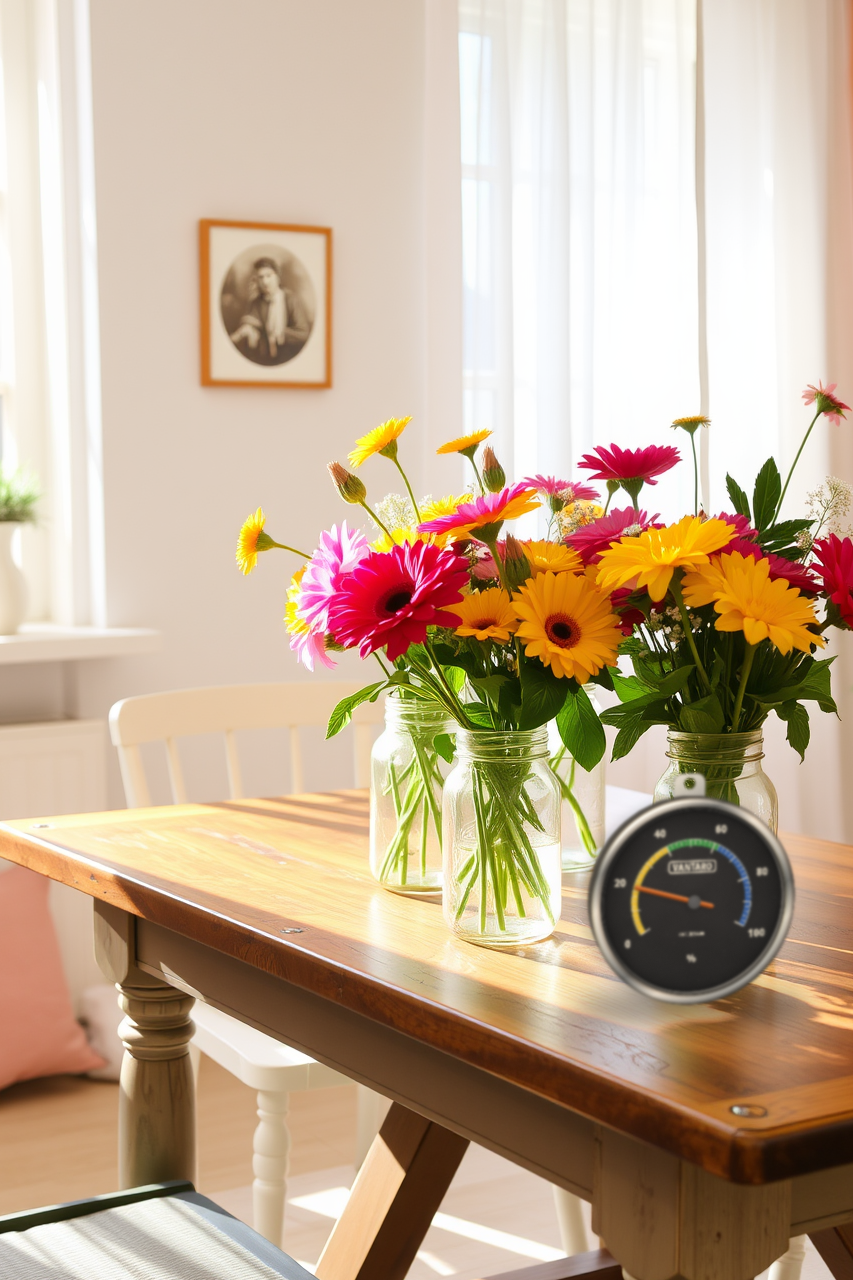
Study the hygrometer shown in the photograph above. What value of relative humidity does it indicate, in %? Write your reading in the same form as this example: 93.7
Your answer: 20
